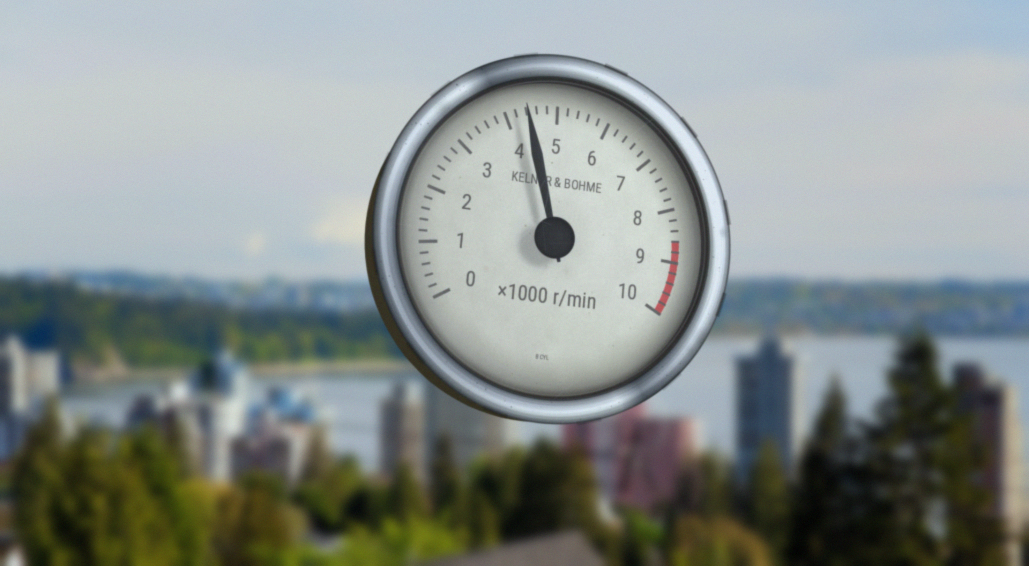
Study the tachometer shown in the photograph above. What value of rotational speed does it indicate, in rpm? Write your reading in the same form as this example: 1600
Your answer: 4400
